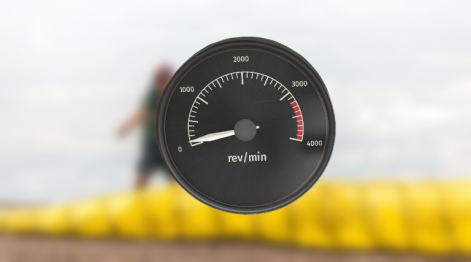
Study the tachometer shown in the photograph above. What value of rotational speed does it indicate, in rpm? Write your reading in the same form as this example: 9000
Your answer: 100
